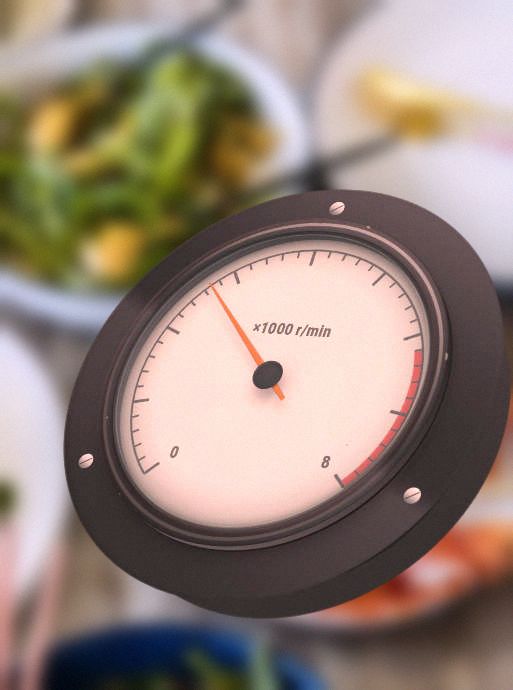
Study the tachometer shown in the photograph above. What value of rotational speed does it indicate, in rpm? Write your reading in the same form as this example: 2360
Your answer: 2700
